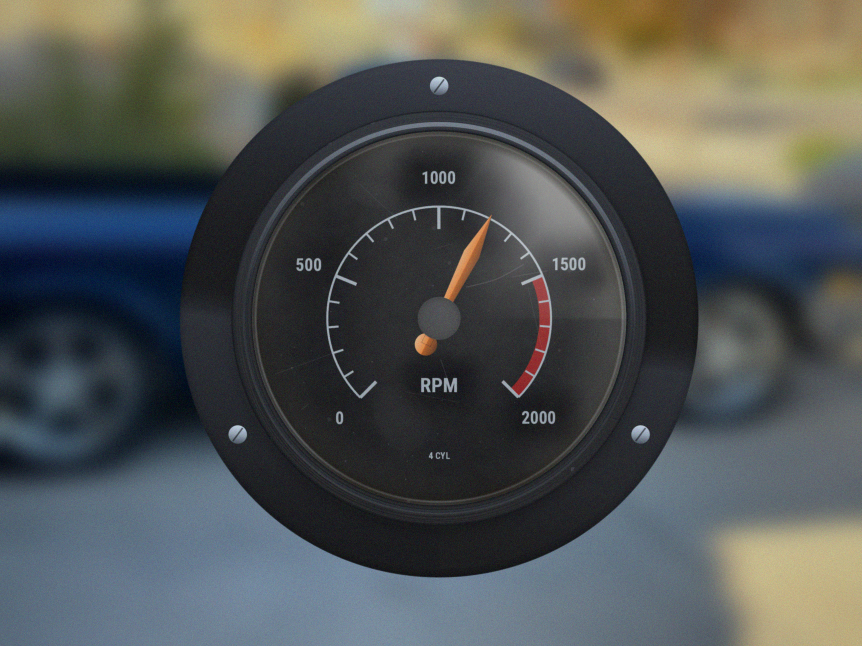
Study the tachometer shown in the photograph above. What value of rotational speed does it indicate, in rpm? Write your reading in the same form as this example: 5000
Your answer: 1200
